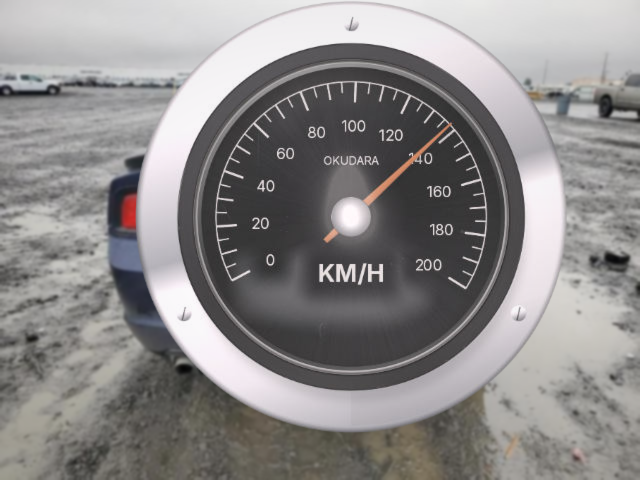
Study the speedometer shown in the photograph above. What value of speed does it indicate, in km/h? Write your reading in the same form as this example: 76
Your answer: 137.5
